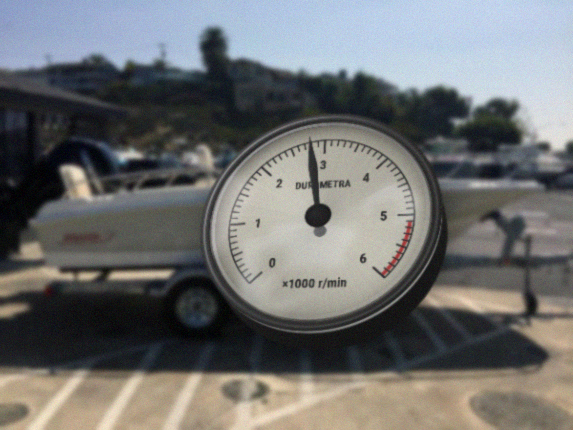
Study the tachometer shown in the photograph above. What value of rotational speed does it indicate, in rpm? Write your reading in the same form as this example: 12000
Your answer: 2800
